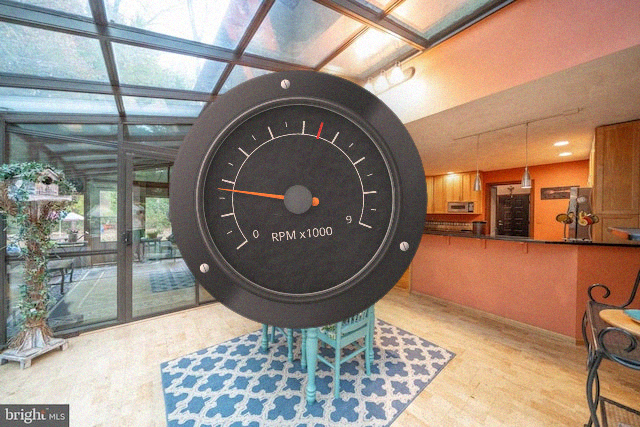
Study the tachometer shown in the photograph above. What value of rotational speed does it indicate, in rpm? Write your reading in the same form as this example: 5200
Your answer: 1750
